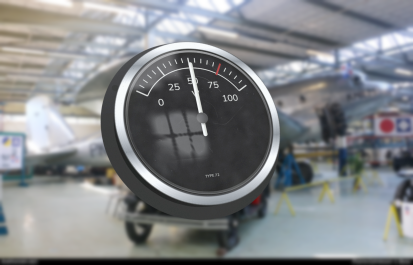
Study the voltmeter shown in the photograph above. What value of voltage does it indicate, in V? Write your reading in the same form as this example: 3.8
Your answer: 50
